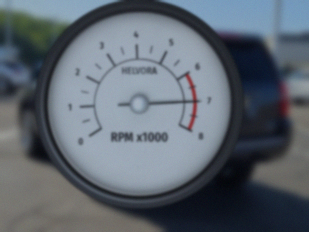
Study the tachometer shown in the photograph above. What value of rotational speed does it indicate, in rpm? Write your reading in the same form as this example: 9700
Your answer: 7000
